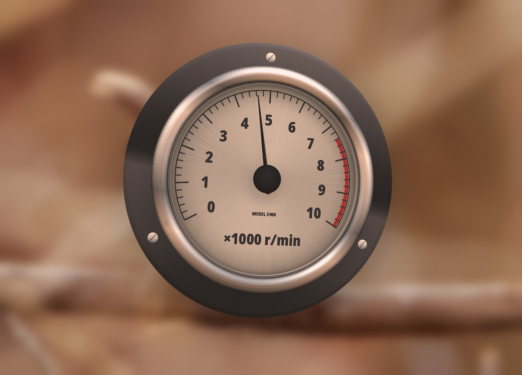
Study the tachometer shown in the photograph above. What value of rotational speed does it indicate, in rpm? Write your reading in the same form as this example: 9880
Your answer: 4600
